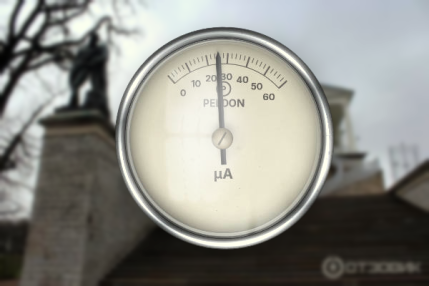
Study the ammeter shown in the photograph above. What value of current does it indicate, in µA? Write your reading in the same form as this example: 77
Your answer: 26
